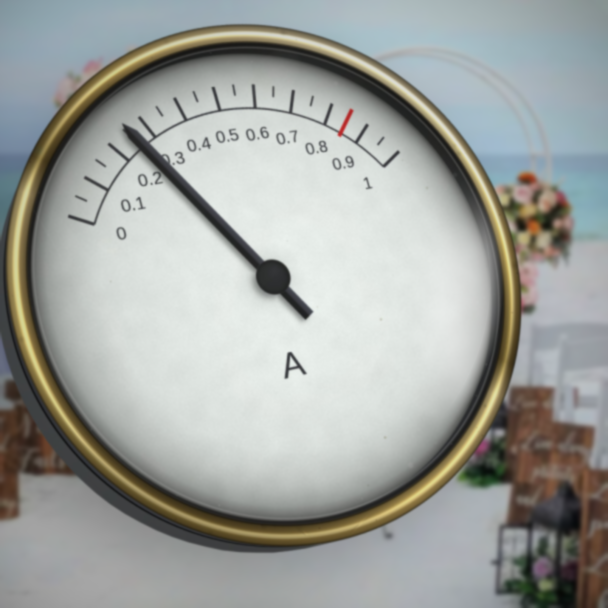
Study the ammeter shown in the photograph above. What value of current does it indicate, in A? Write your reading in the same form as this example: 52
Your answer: 0.25
